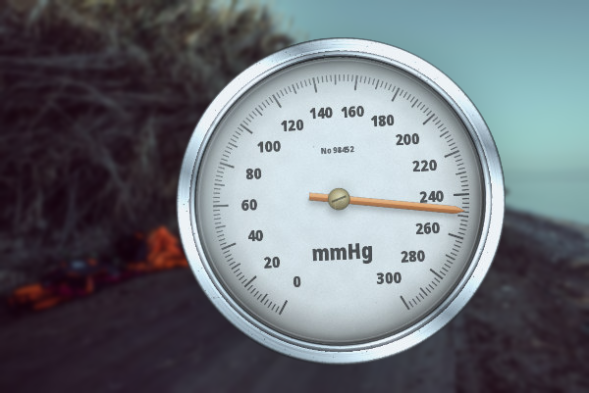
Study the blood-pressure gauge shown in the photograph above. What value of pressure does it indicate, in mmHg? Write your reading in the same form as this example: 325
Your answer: 248
